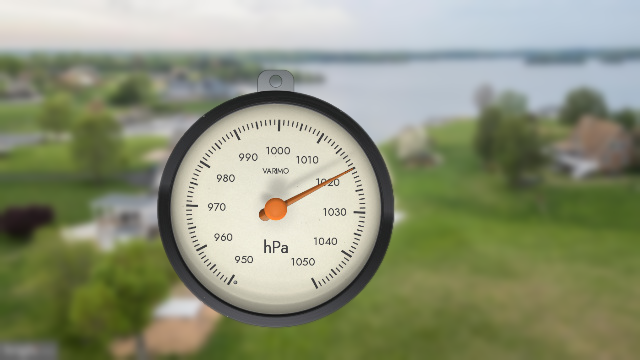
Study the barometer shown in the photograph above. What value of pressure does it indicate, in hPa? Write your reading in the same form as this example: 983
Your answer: 1020
